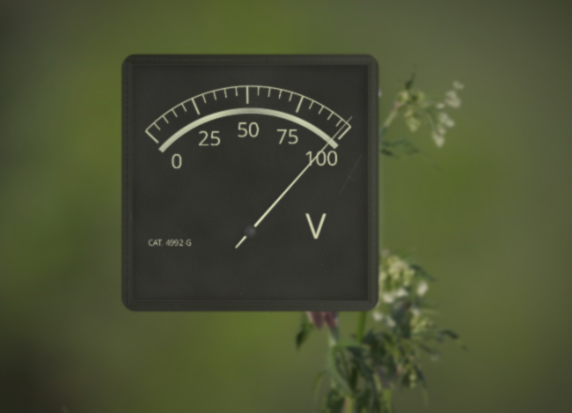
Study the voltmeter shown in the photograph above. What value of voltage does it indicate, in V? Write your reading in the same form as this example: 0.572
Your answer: 97.5
